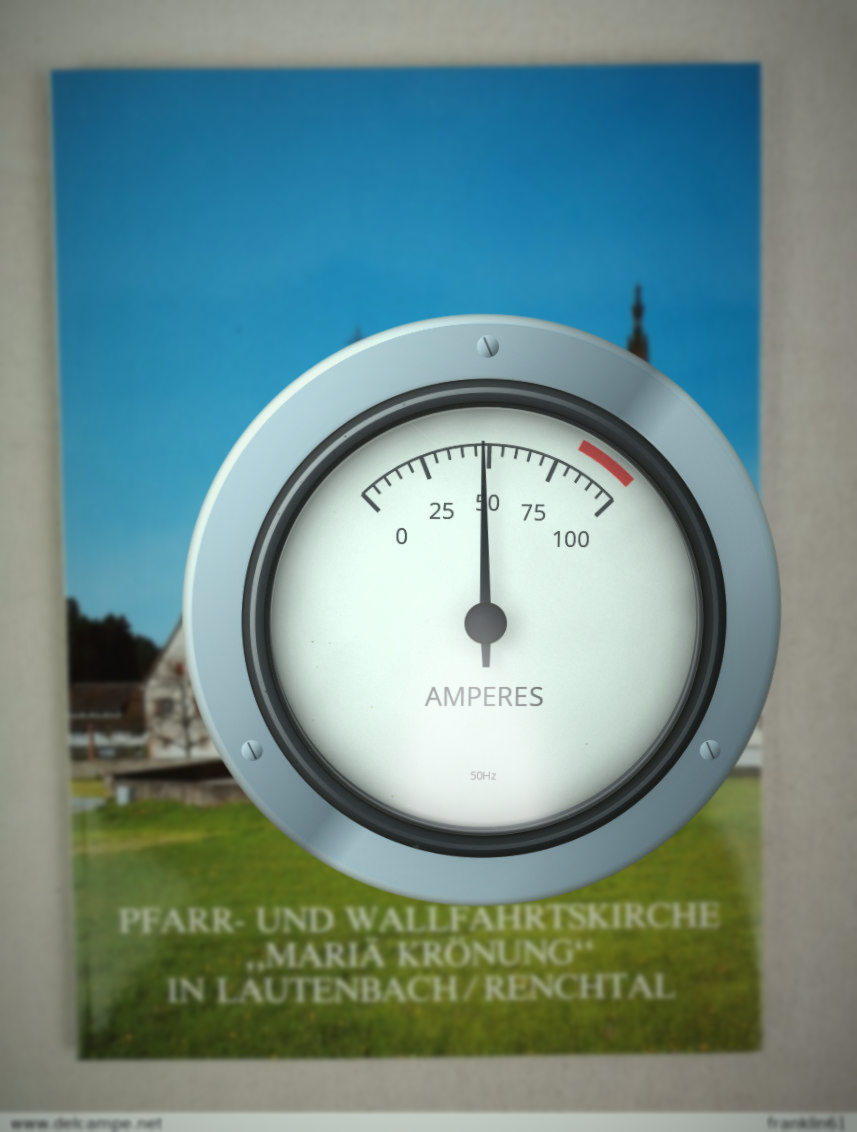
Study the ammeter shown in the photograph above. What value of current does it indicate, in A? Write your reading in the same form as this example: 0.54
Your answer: 47.5
